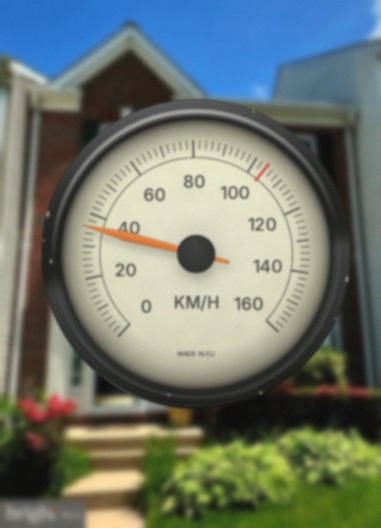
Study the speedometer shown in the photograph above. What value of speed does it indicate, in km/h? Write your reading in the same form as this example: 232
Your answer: 36
